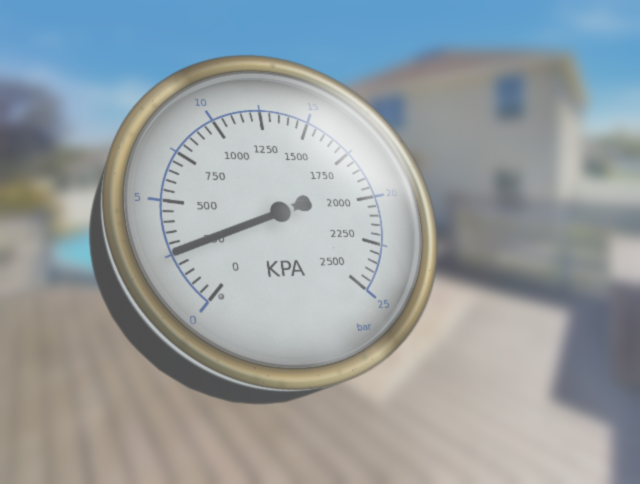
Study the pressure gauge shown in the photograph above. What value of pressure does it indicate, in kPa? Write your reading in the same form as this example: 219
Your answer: 250
